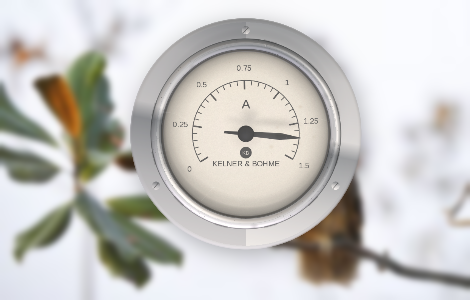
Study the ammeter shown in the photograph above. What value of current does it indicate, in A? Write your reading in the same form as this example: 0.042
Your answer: 1.35
